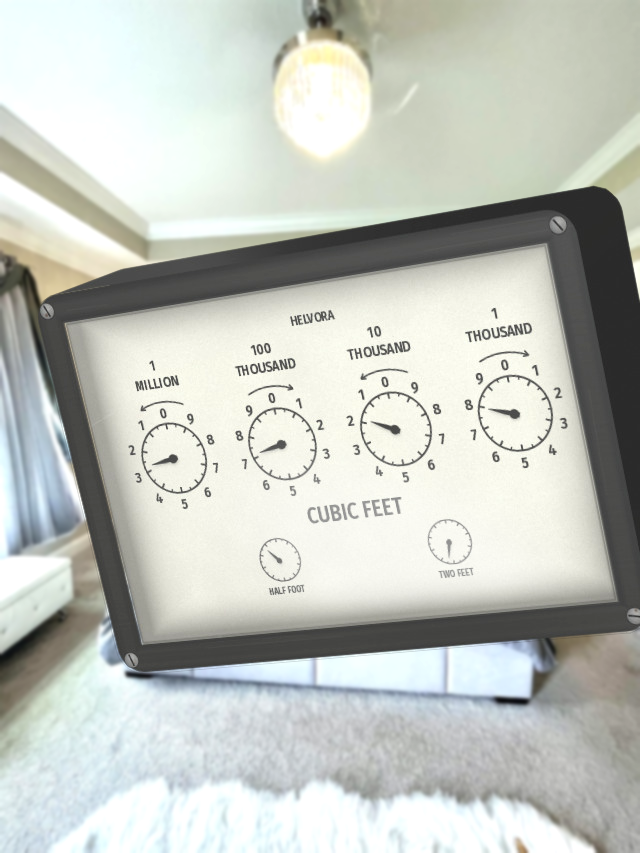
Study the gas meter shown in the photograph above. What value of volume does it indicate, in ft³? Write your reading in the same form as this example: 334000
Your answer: 271800
